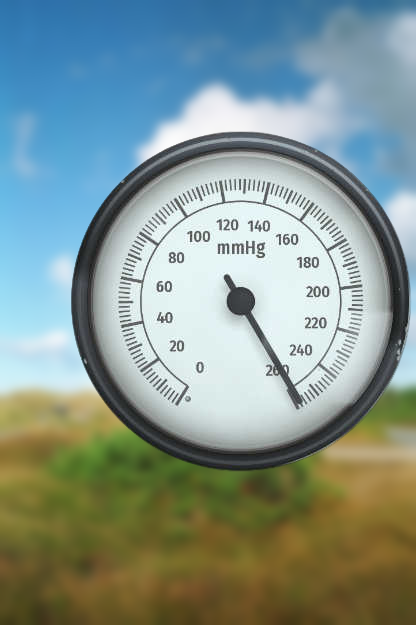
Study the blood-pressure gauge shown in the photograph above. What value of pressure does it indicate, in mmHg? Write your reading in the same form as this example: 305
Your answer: 258
